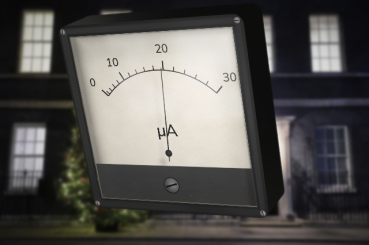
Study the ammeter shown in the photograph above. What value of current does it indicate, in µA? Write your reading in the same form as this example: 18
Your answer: 20
